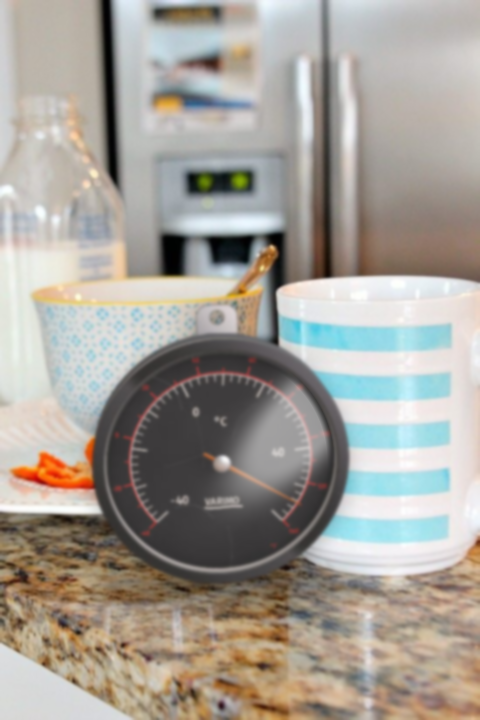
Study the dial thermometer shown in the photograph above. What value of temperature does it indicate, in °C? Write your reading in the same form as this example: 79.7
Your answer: 54
